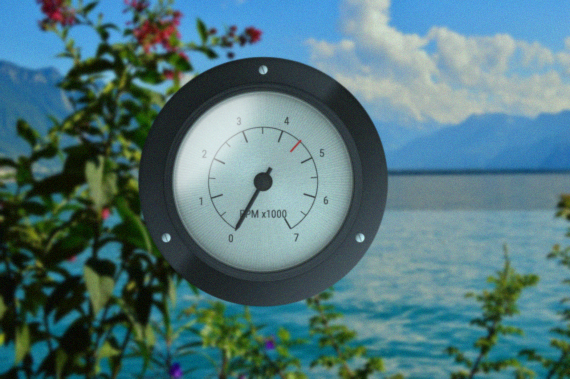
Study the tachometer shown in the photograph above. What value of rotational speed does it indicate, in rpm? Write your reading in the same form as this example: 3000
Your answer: 0
